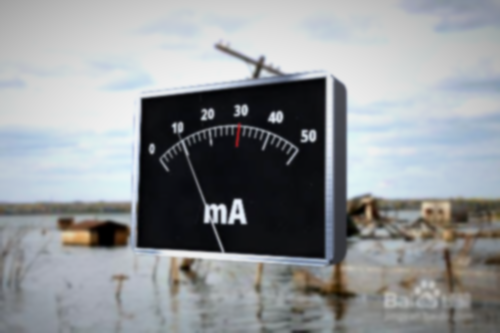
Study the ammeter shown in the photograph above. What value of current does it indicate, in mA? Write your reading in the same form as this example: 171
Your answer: 10
